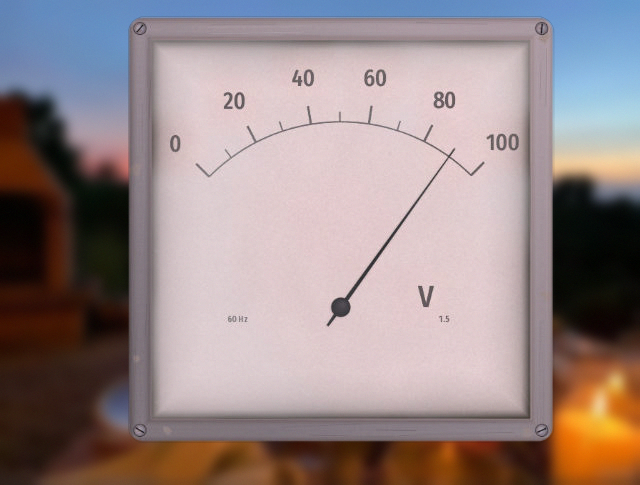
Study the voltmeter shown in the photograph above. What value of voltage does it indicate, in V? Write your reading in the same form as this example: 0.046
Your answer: 90
